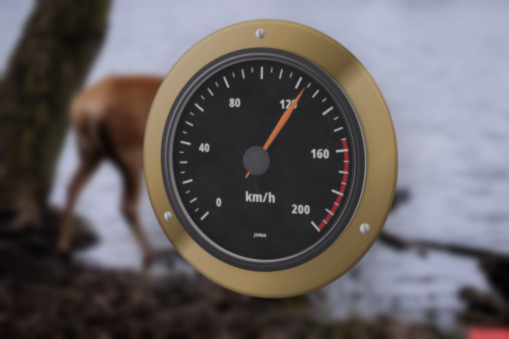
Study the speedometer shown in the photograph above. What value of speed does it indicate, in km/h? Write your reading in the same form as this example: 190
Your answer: 125
